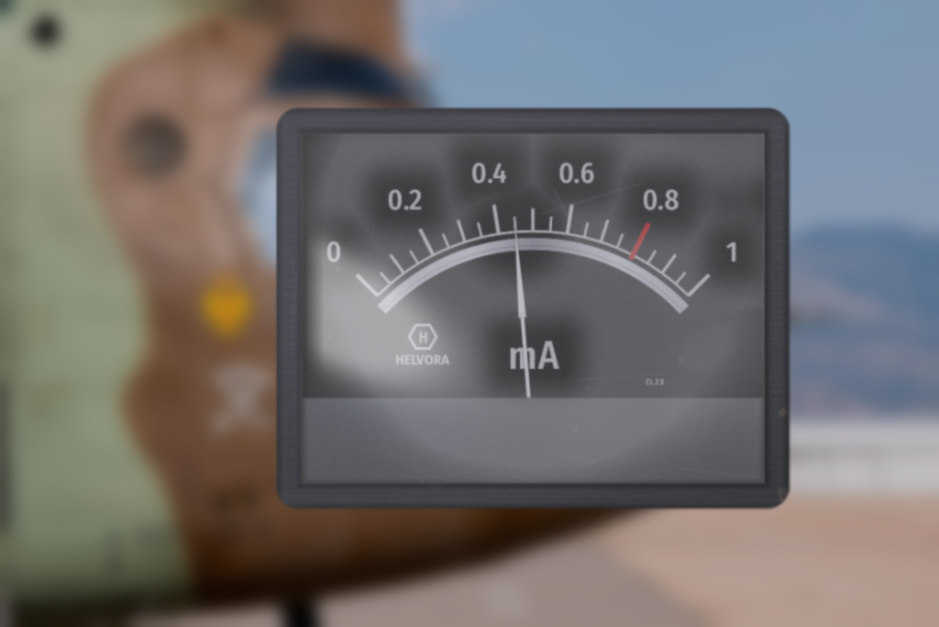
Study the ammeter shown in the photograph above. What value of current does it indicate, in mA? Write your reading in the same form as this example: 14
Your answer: 0.45
